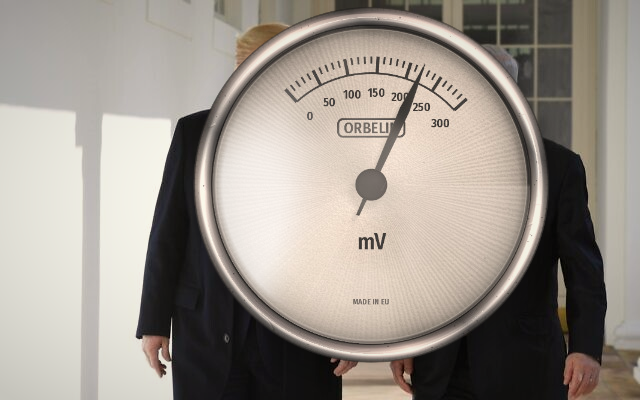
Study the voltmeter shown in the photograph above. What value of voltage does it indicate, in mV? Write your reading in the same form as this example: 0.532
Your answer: 220
